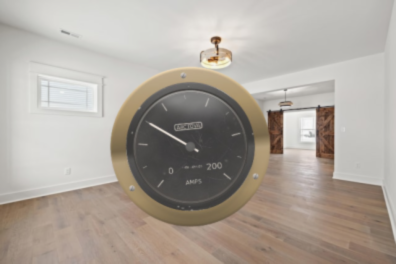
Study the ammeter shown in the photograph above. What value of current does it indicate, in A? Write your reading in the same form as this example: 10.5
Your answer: 60
